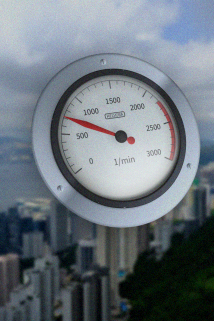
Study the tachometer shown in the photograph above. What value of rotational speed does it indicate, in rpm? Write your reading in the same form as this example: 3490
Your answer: 700
